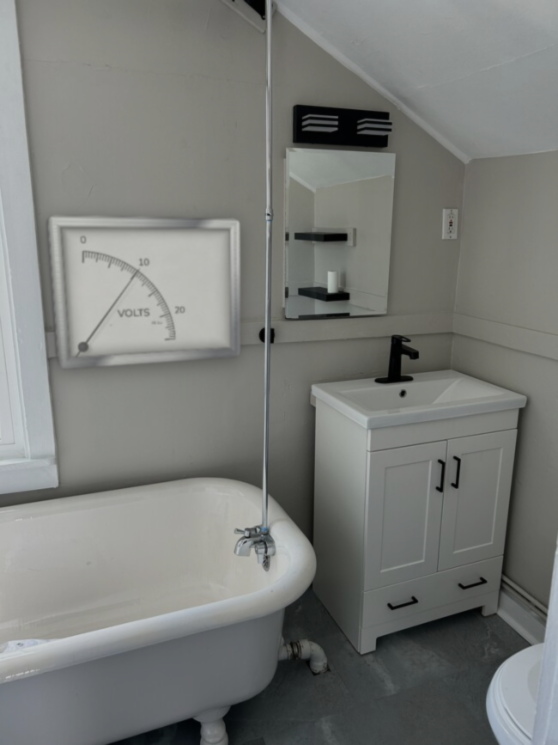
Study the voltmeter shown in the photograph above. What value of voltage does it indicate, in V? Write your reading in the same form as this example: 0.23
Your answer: 10
